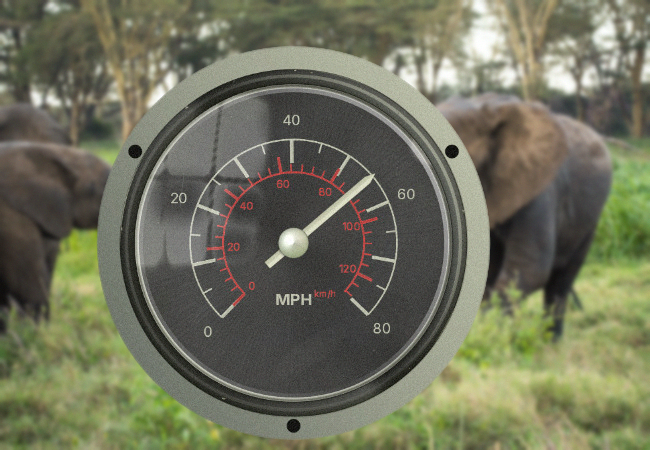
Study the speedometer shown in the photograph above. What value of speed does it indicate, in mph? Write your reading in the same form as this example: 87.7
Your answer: 55
